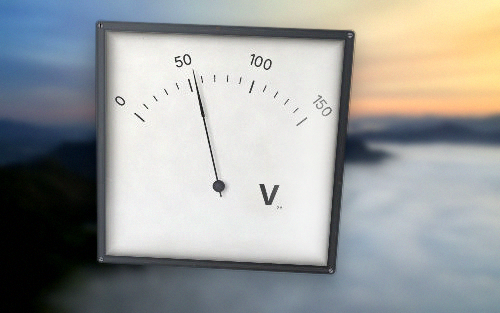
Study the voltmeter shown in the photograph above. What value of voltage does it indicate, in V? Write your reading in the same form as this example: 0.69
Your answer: 55
